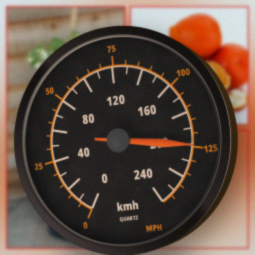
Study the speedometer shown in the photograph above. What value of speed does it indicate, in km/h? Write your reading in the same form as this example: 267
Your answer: 200
